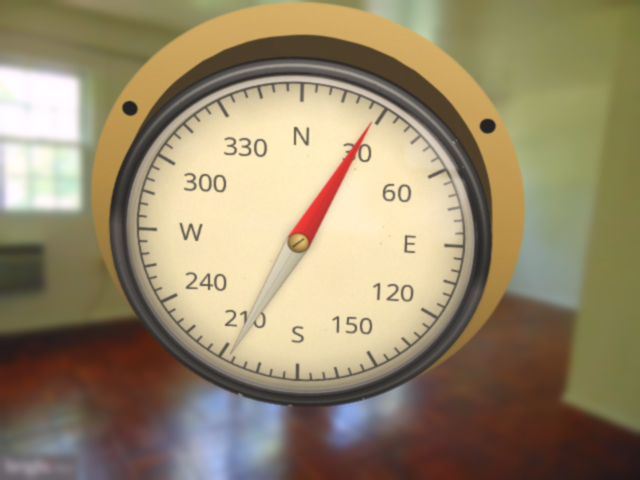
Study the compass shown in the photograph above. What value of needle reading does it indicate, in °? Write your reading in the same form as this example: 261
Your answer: 27.5
